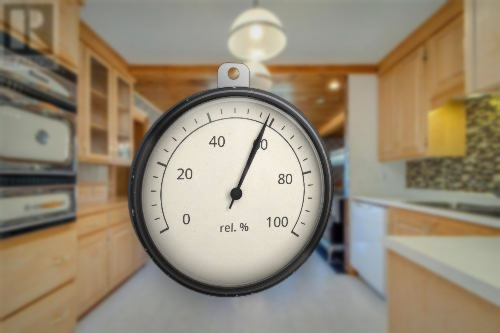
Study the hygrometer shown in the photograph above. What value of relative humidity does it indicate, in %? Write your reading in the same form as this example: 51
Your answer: 58
